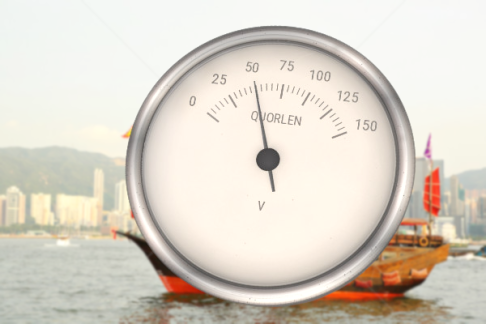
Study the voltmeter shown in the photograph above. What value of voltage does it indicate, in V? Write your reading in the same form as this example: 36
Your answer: 50
